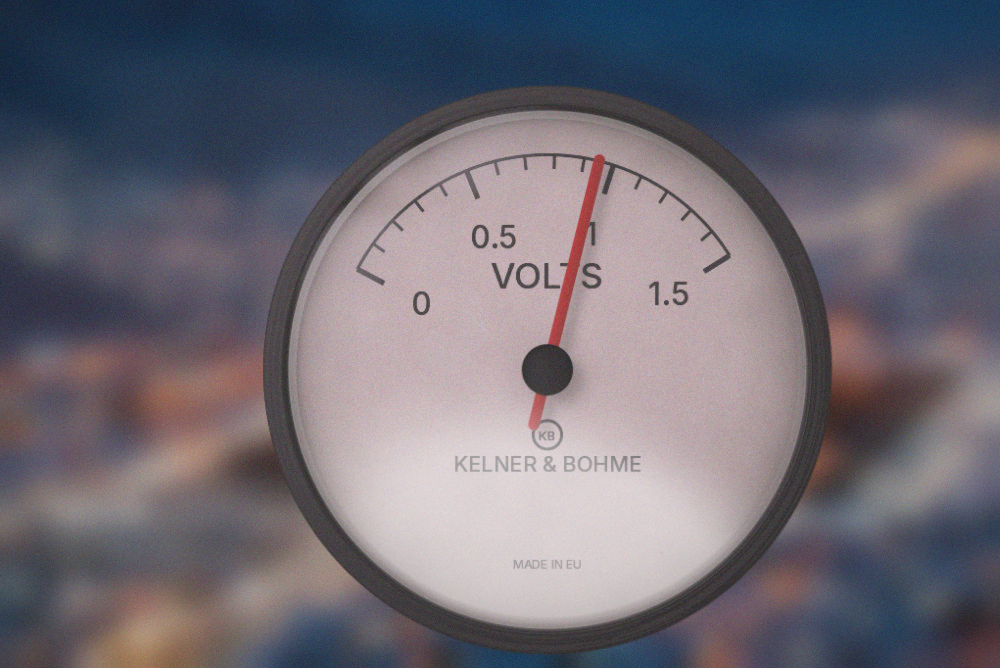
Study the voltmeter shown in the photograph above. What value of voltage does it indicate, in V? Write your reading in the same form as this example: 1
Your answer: 0.95
